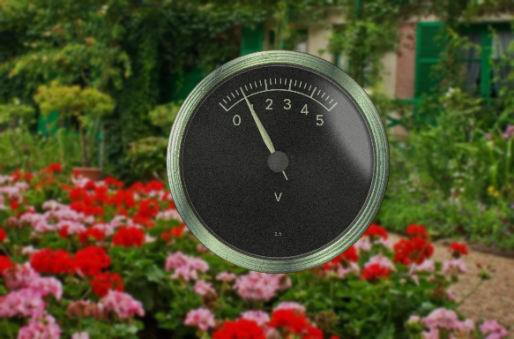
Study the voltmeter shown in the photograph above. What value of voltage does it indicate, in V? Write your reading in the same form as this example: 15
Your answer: 1
